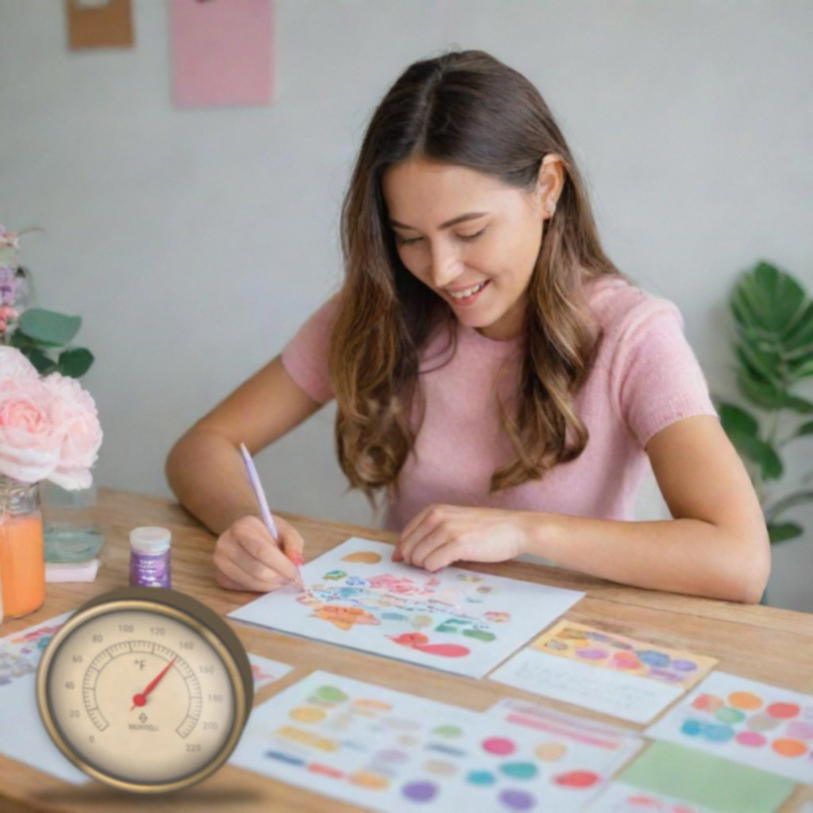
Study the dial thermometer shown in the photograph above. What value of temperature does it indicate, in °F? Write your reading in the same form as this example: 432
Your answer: 140
